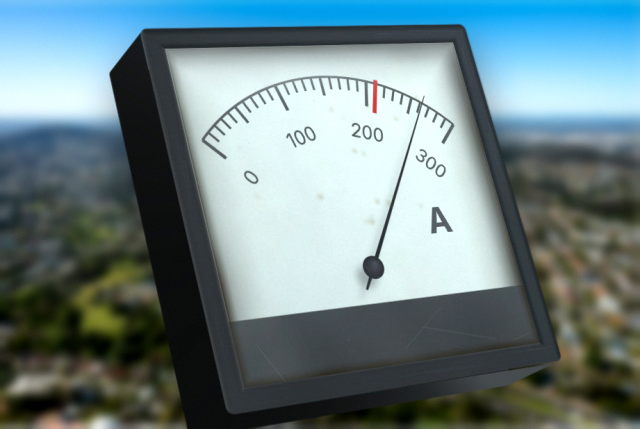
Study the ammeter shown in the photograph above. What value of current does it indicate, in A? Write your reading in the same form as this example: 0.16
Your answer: 260
